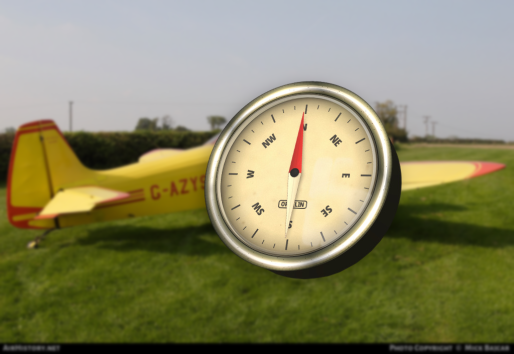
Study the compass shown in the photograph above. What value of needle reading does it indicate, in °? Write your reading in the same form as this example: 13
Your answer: 0
